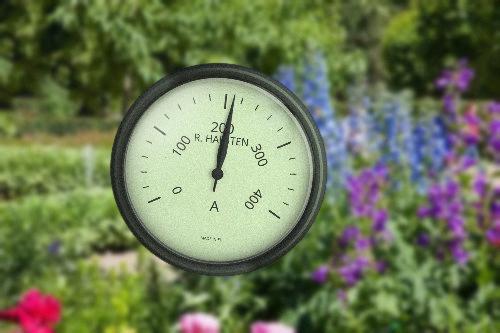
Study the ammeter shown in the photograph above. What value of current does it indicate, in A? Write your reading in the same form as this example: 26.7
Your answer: 210
